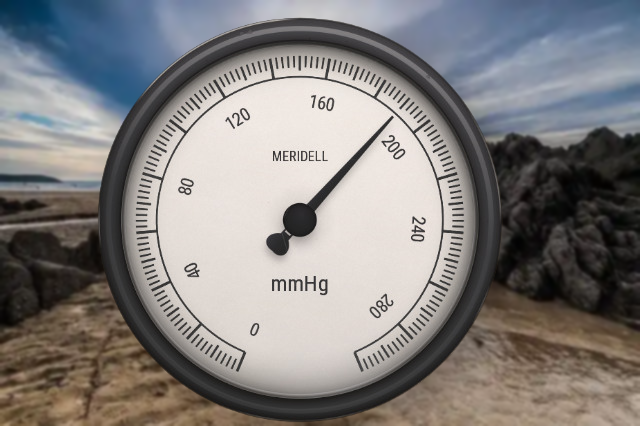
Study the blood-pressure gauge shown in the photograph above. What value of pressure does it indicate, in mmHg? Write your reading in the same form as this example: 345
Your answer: 190
